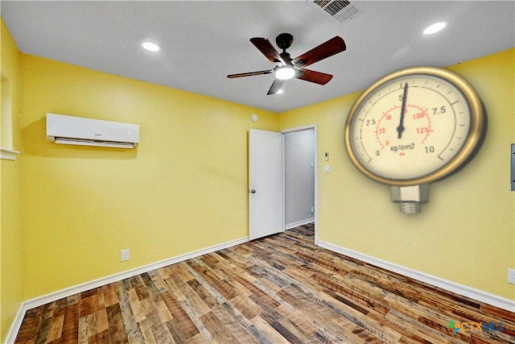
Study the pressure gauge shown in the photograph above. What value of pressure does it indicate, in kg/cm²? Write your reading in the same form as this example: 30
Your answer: 5.25
